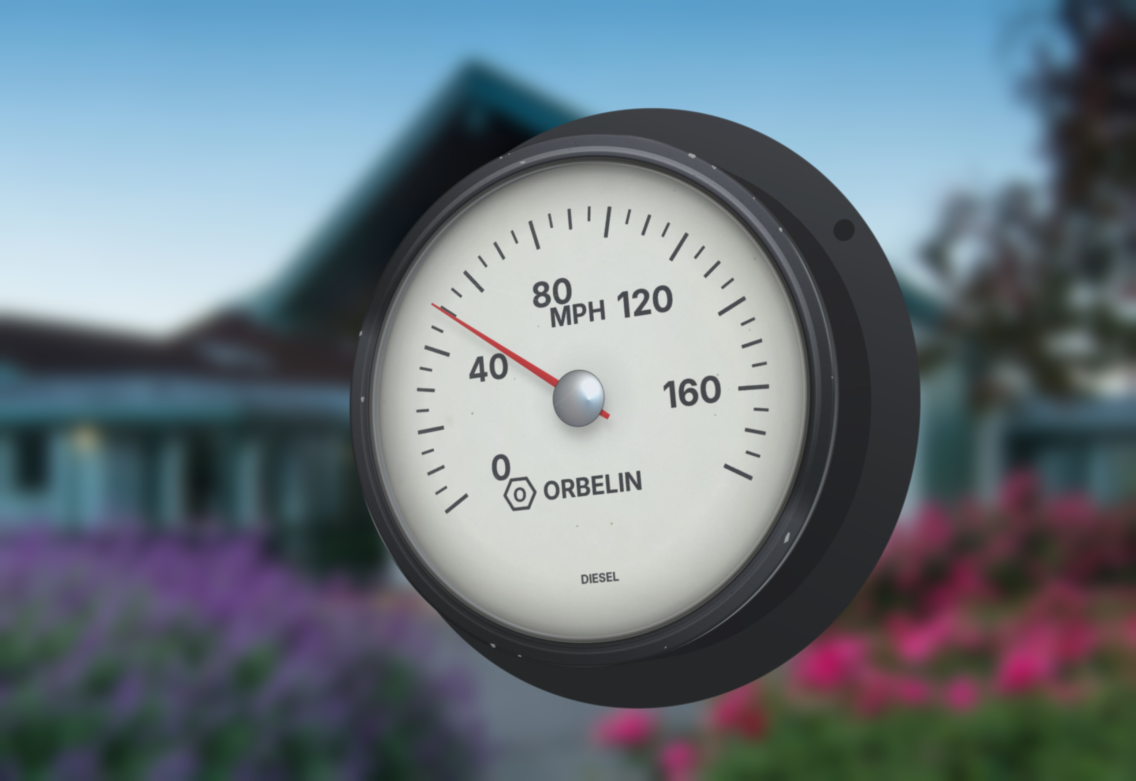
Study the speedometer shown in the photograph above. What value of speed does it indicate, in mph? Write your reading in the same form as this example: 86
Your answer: 50
